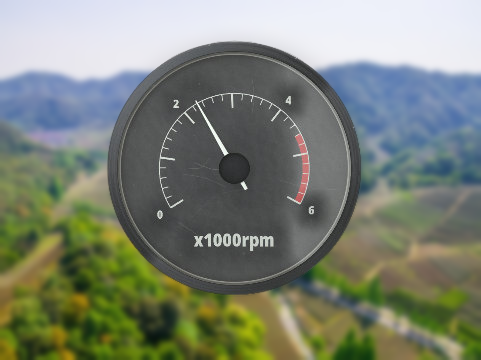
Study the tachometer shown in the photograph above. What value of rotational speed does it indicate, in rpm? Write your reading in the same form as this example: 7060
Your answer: 2300
